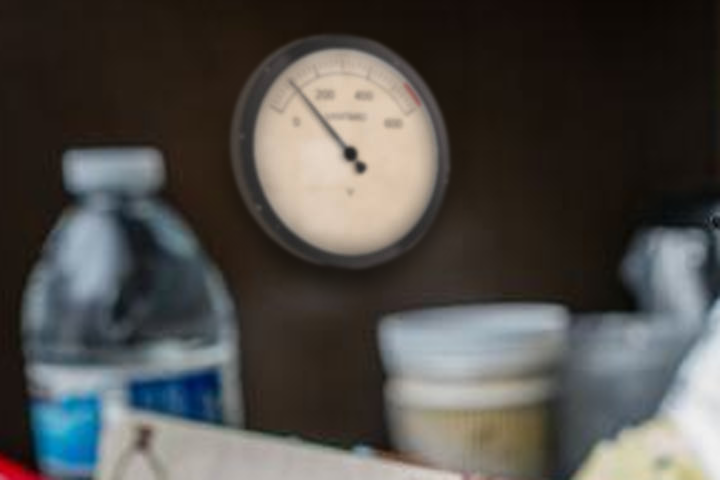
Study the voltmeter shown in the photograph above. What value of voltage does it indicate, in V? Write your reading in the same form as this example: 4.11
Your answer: 100
